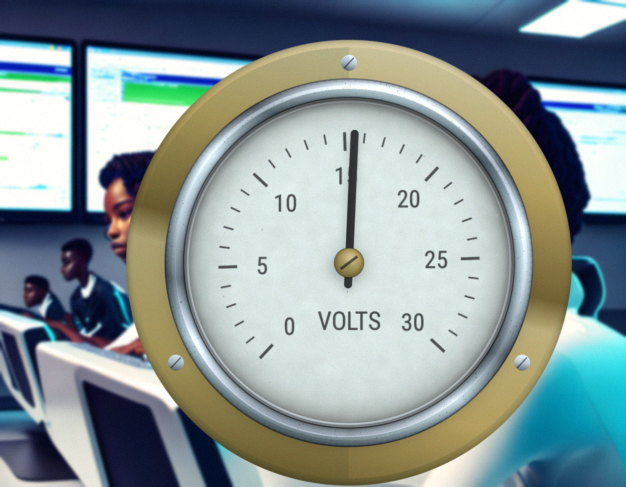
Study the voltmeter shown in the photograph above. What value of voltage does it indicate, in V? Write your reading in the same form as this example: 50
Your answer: 15.5
